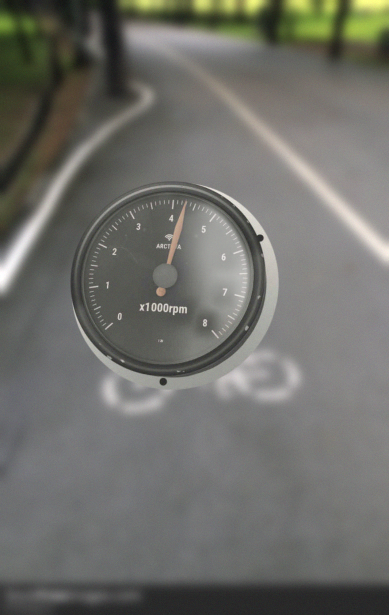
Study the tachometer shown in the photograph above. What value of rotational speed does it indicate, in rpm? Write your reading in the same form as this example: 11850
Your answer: 4300
